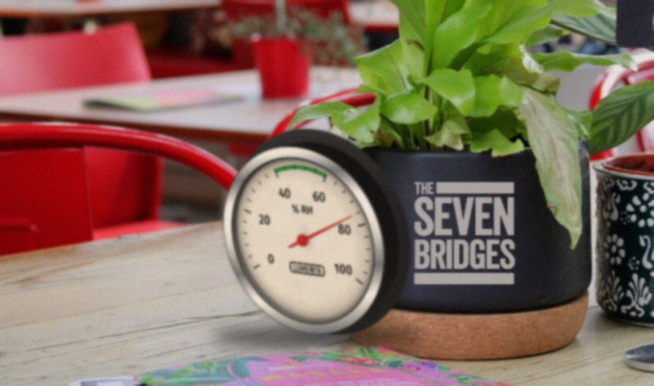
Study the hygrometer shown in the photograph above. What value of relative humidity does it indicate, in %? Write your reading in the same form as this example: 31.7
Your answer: 76
